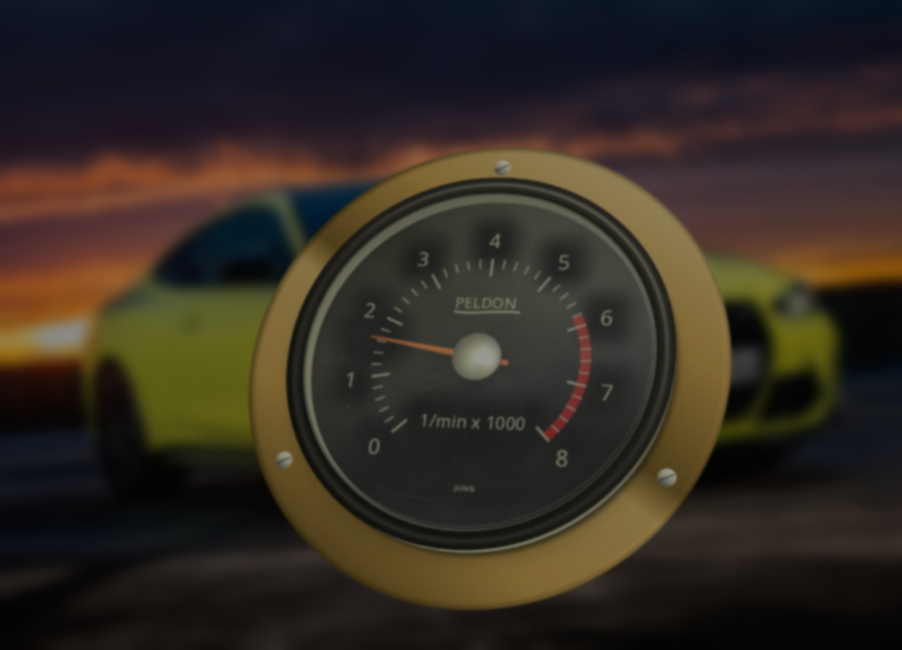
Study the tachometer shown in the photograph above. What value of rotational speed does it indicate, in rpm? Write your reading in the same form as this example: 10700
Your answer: 1600
